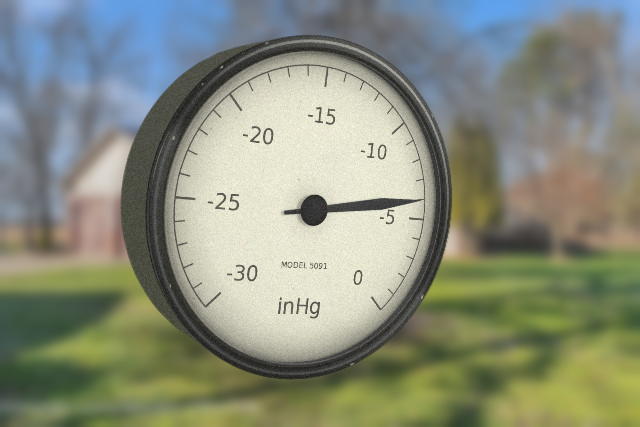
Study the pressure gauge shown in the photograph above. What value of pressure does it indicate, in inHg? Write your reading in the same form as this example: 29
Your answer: -6
